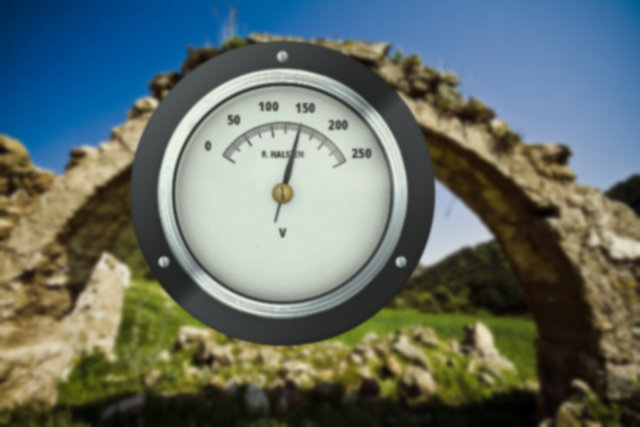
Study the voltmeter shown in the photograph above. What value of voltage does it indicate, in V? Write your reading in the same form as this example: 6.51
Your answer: 150
